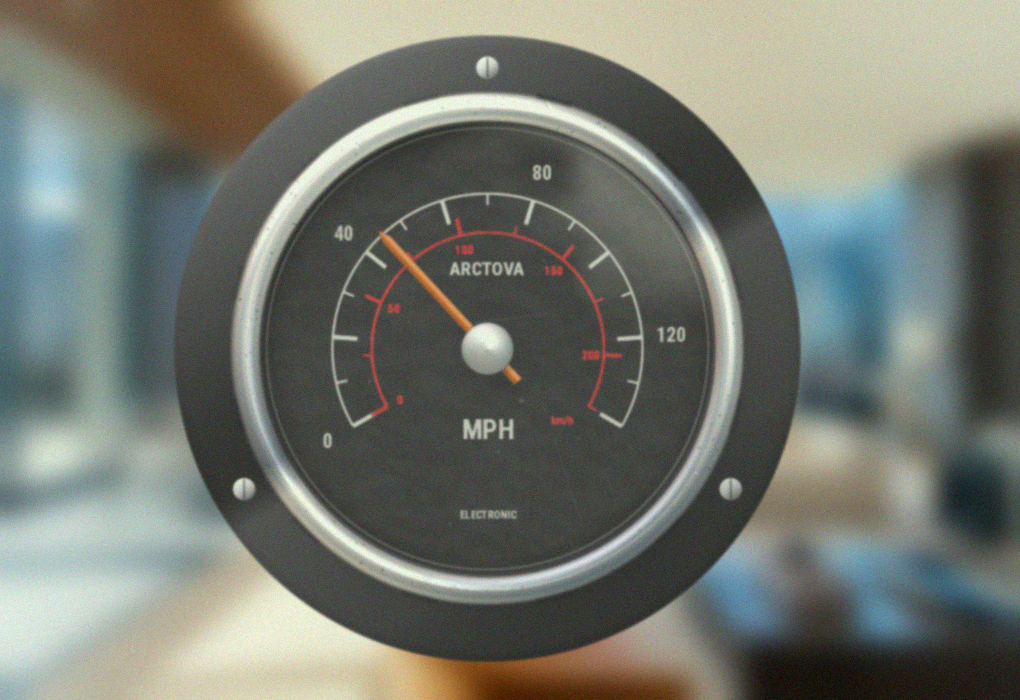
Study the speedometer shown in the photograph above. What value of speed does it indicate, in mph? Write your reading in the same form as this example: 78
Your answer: 45
